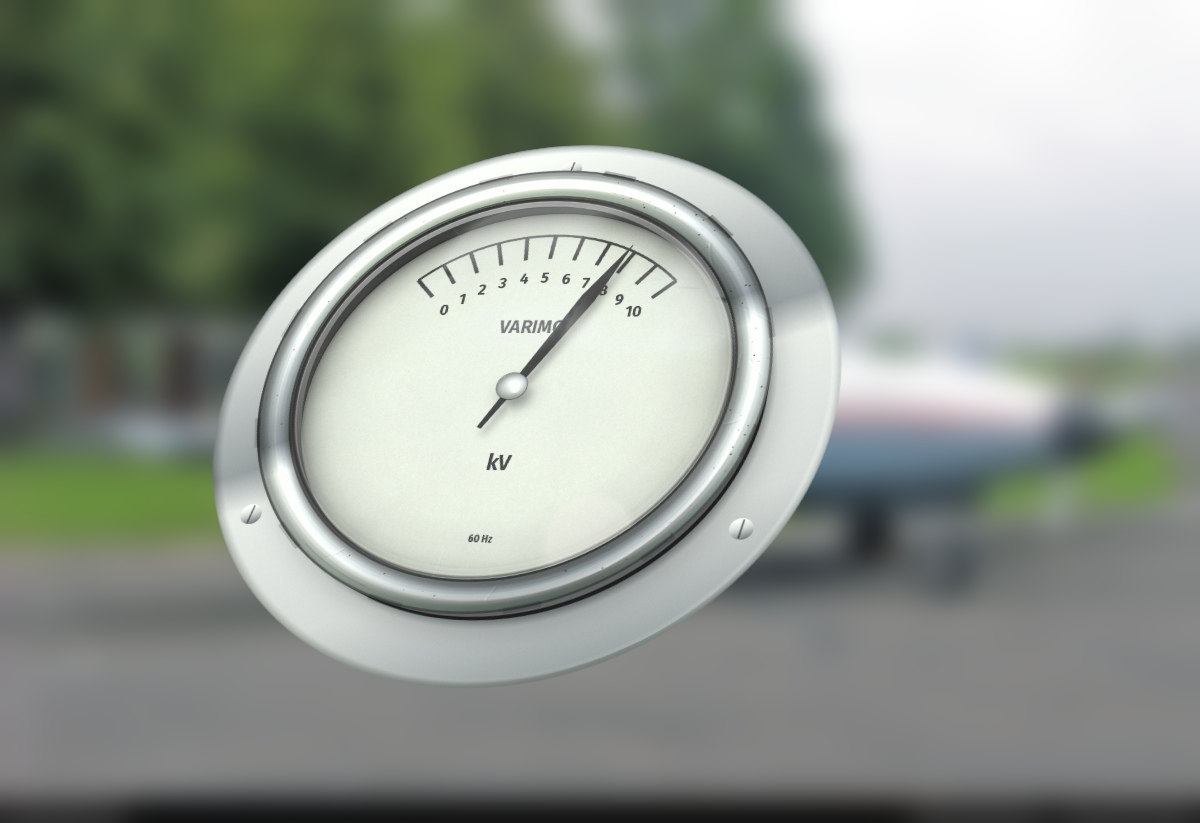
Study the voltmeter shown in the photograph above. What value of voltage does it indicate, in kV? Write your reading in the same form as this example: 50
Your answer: 8
